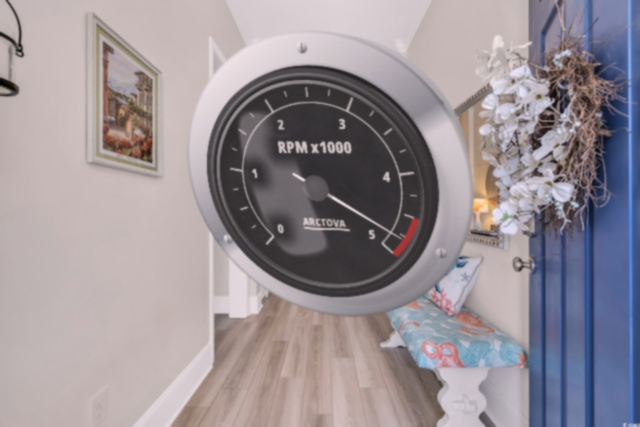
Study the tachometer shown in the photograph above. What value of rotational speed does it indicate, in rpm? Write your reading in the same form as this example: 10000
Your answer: 4750
